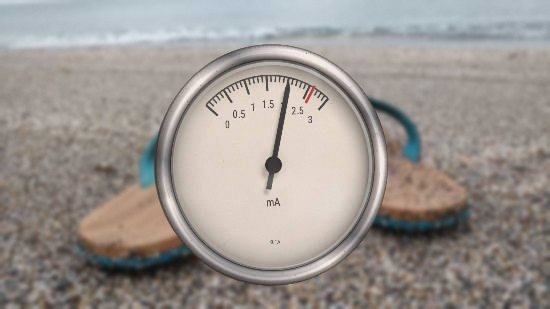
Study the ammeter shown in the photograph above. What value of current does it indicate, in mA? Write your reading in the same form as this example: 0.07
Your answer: 2
